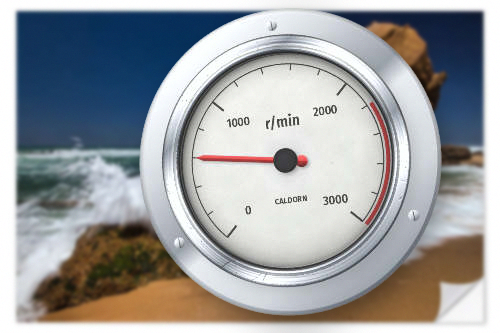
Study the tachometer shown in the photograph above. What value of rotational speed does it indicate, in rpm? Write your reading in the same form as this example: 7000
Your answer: 600
